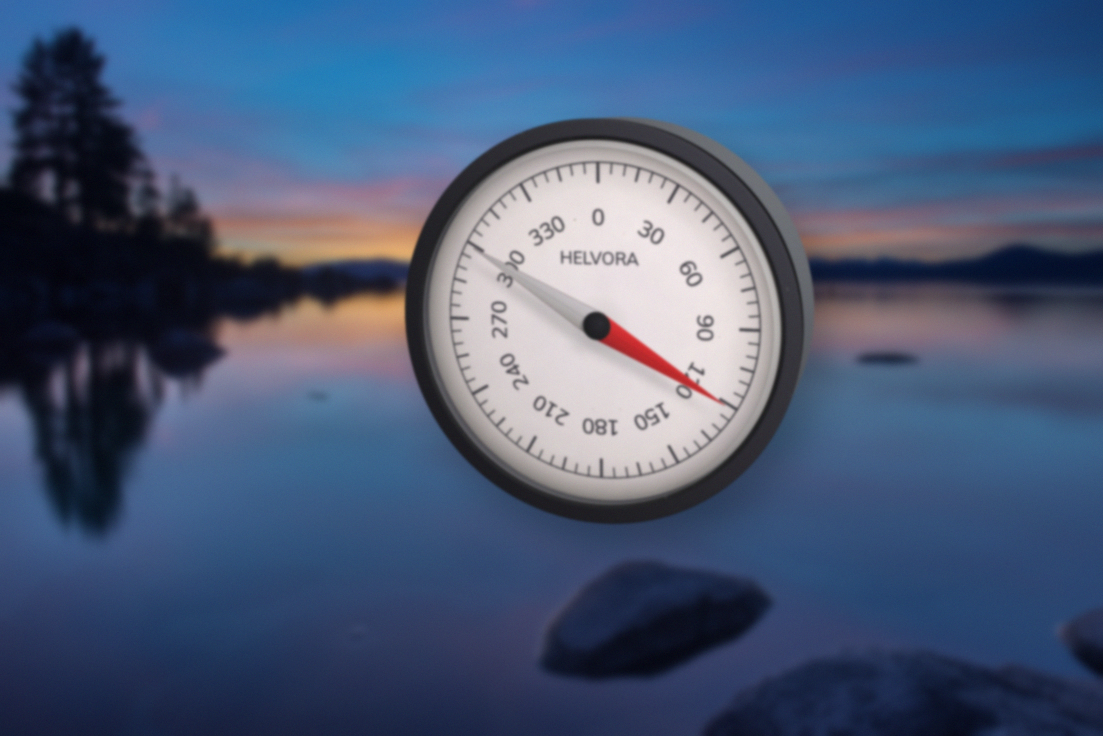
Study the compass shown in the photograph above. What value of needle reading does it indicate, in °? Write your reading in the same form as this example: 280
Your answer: 120
